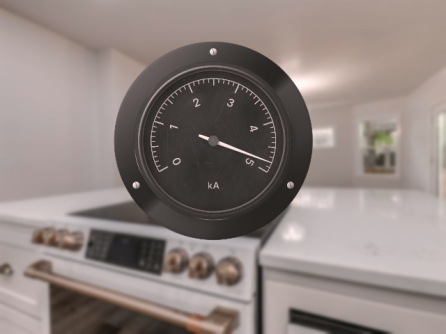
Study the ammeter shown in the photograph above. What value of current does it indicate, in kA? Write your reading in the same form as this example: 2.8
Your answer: 4.8
